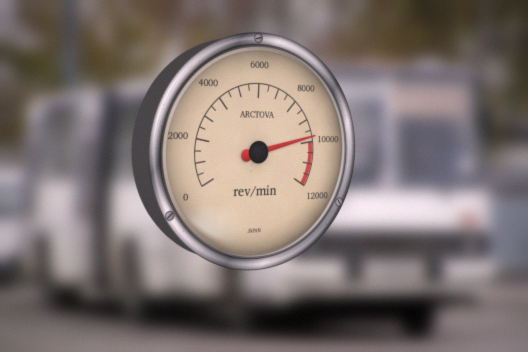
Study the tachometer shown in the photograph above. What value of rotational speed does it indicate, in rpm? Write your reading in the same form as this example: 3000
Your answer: 9750
